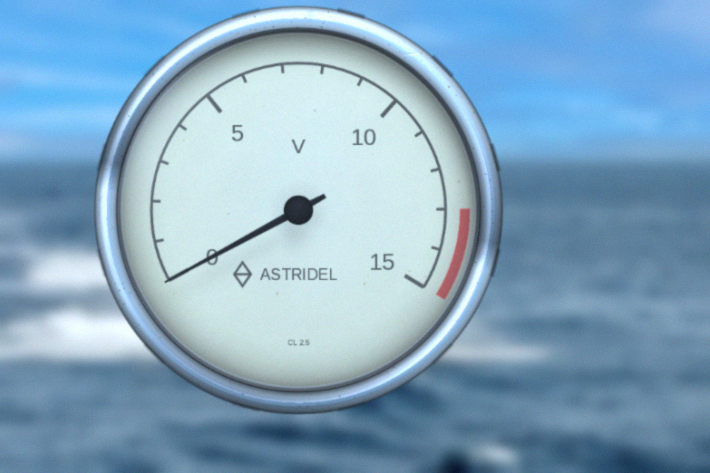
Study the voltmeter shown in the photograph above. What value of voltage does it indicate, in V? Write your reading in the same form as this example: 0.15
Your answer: 0
